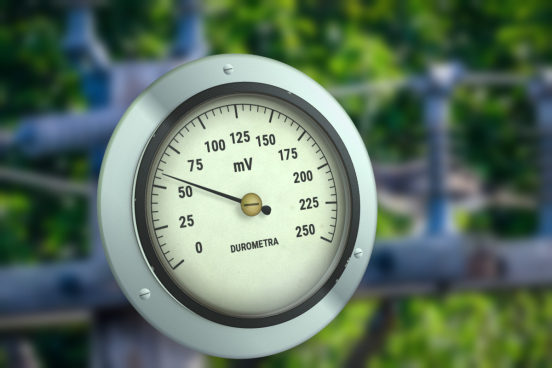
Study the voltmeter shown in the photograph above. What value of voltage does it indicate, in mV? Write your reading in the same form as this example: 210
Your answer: 57.5
